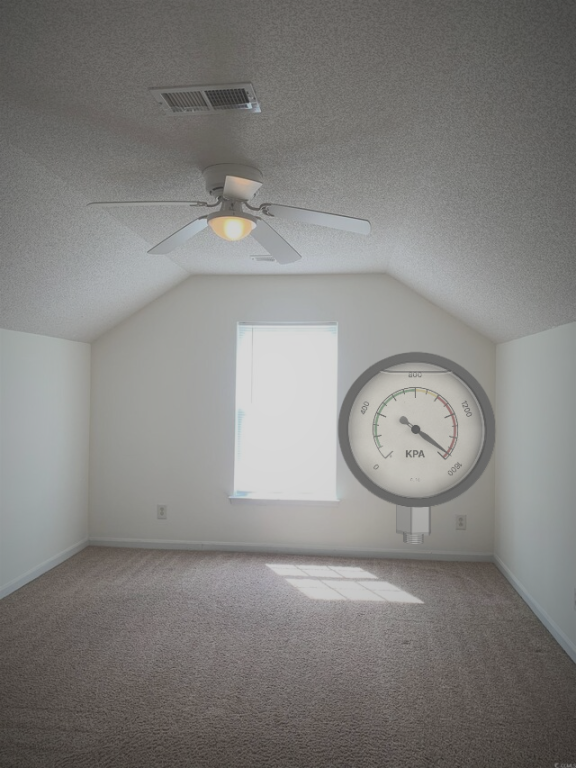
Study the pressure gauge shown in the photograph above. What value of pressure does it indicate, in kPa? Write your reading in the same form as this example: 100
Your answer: 1550
